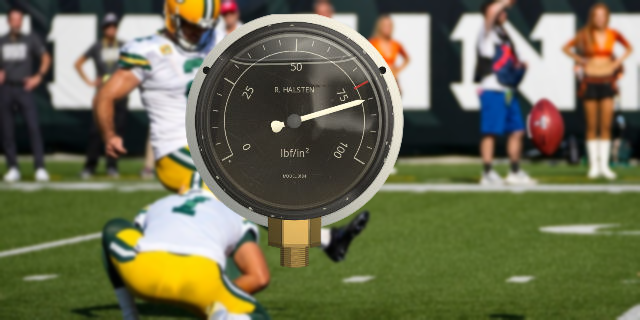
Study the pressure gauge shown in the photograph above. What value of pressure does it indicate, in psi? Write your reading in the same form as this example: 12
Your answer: 80
